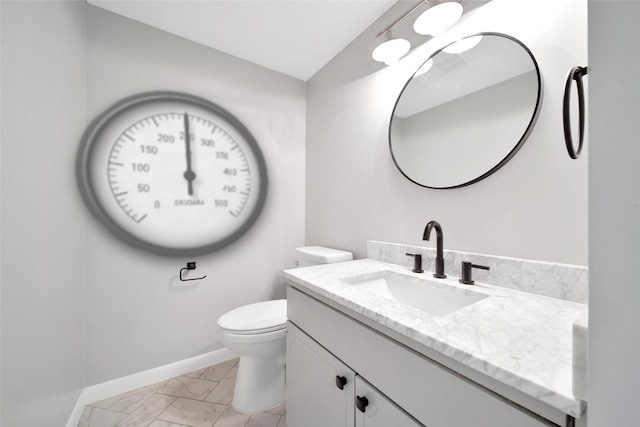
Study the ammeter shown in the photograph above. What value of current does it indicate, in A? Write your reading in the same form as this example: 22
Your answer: 250
